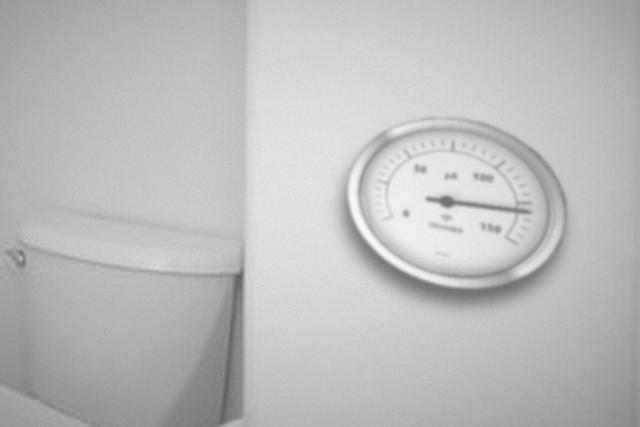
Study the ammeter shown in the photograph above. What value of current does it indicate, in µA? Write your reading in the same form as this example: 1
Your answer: 130
